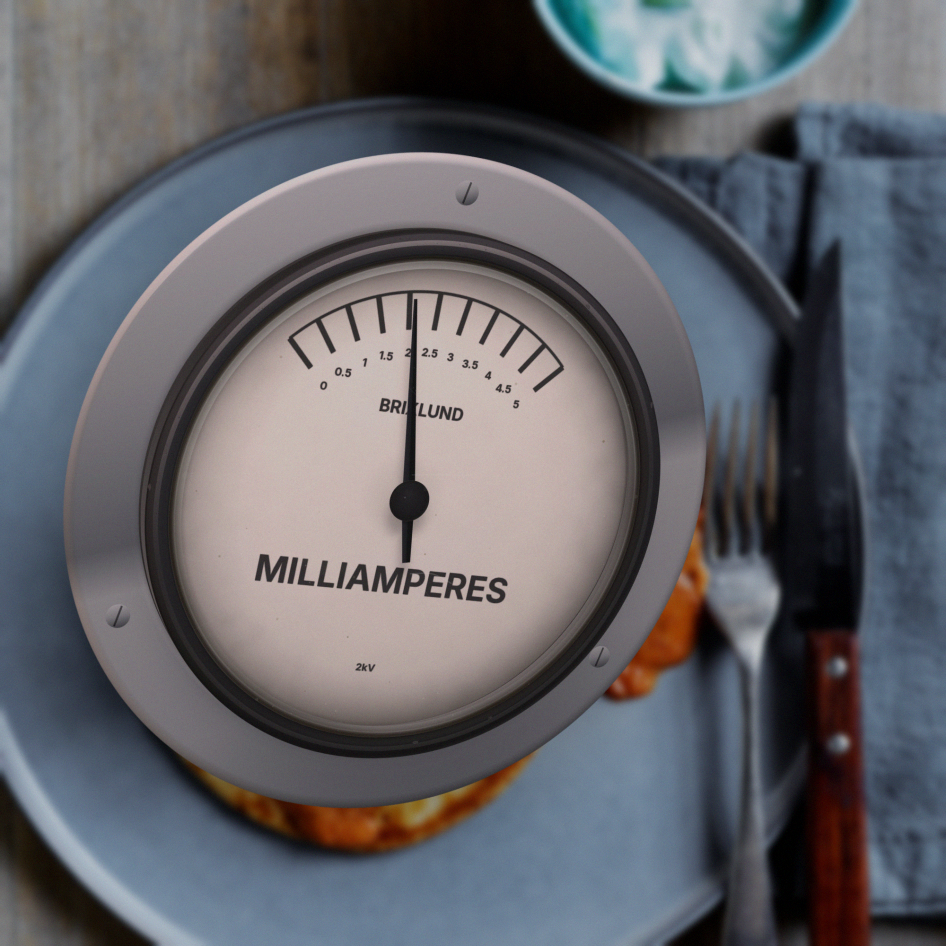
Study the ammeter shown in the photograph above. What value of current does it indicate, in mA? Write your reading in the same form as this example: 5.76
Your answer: 2
